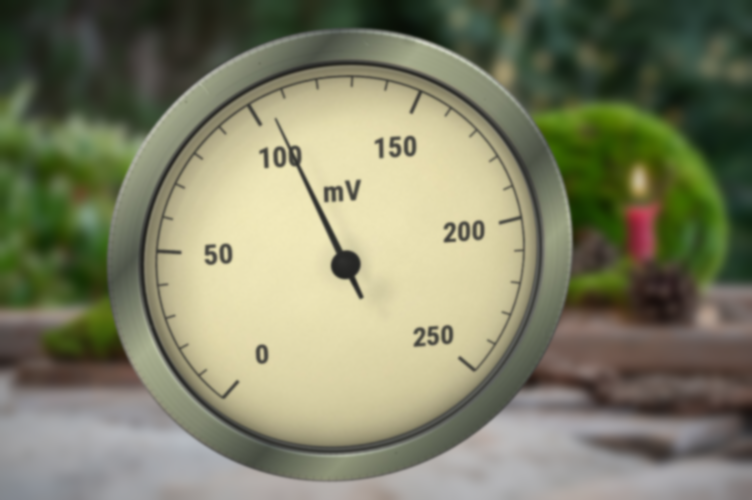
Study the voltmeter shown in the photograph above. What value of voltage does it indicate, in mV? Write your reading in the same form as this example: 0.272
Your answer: 105
